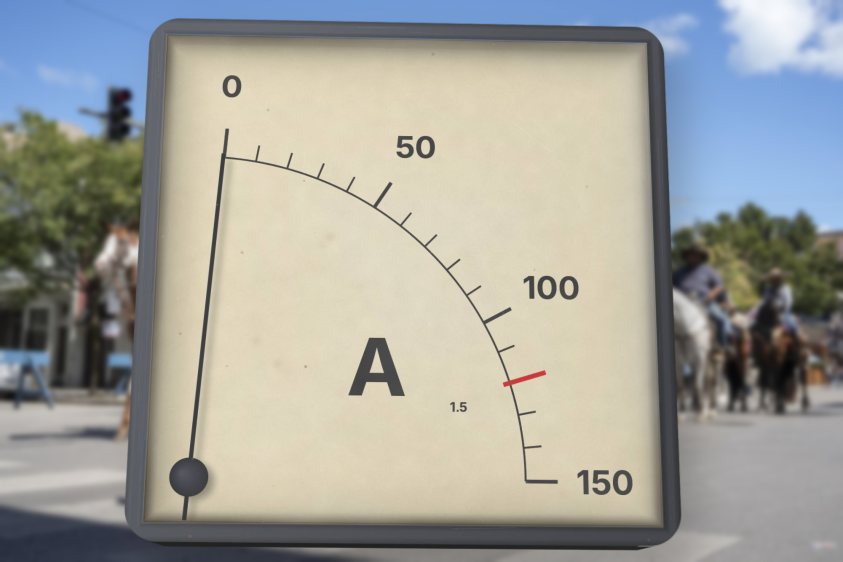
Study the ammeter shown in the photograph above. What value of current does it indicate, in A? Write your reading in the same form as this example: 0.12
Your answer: 0
